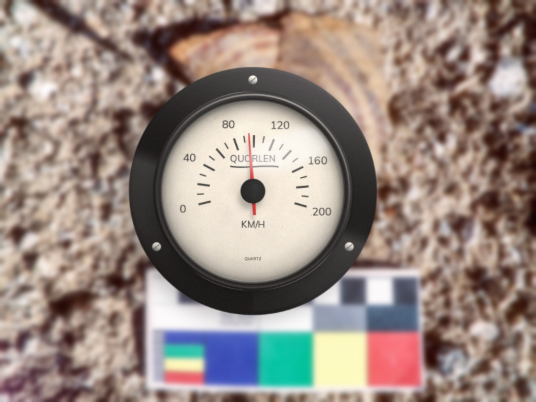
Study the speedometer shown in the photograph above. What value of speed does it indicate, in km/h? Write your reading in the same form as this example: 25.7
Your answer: 95
